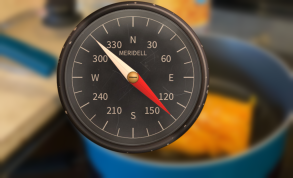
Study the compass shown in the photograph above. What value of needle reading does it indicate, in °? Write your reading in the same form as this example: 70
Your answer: 135
